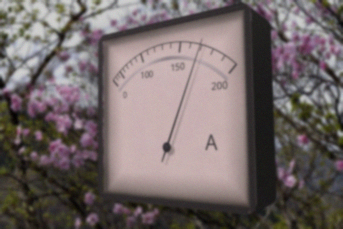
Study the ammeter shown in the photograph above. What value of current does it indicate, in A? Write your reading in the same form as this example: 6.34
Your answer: 170
